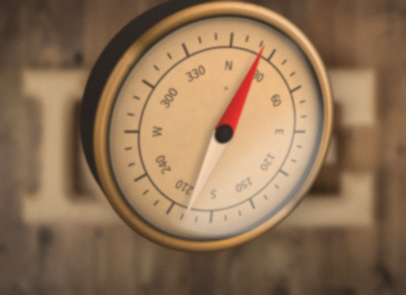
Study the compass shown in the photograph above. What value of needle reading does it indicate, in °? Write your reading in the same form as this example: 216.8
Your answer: 20
